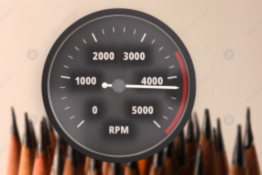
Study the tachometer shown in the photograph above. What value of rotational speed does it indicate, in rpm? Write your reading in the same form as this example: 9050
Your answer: 4200
